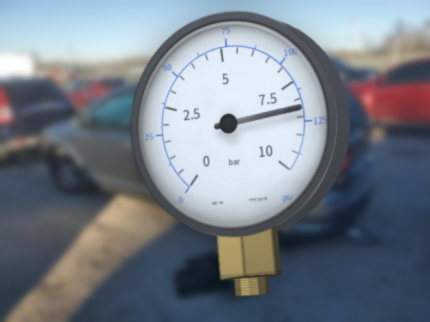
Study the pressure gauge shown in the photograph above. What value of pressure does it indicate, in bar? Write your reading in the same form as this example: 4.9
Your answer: 8.25
